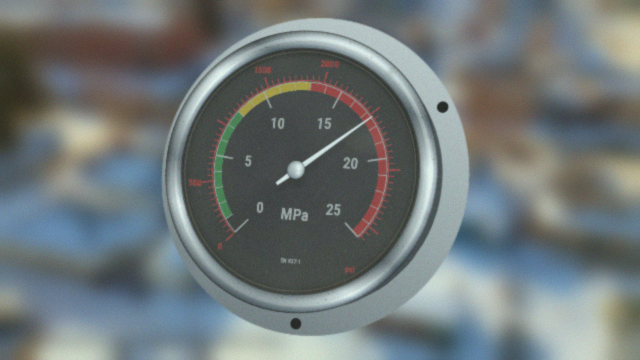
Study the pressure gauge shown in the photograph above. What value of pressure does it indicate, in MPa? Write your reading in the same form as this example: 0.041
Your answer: 17.5
